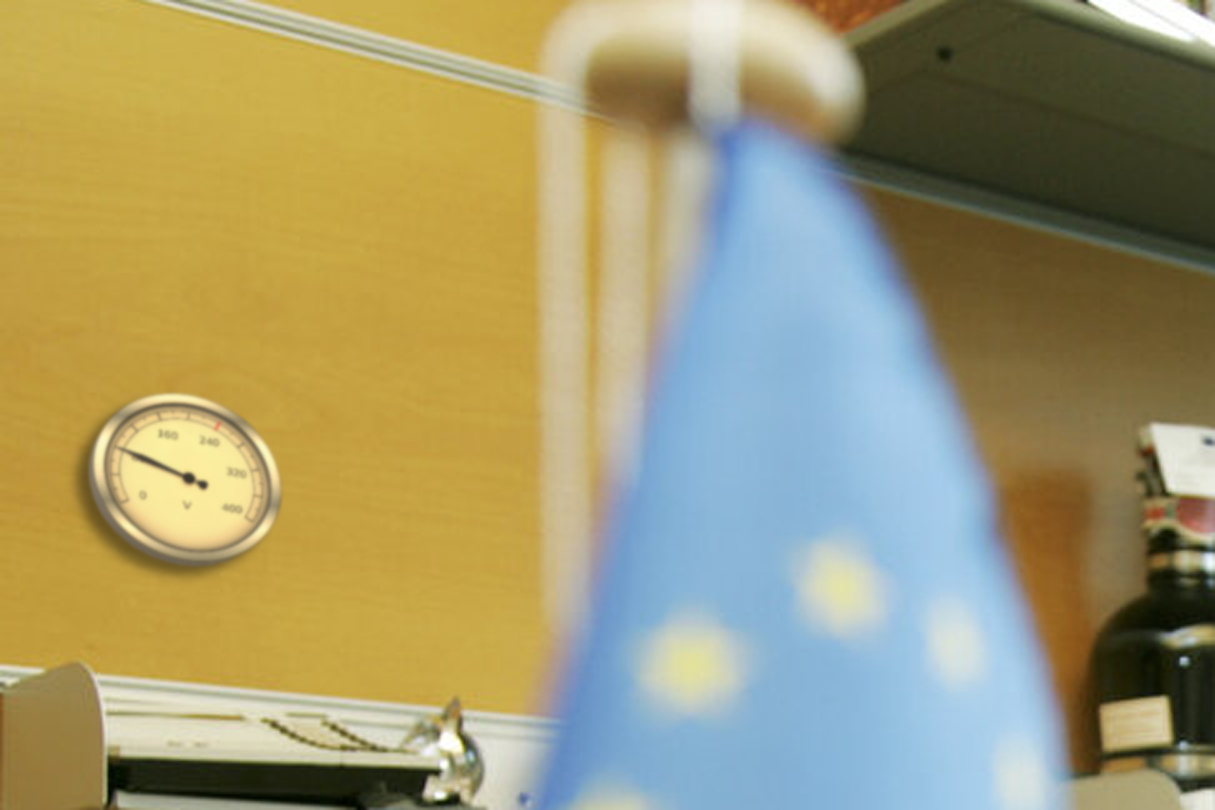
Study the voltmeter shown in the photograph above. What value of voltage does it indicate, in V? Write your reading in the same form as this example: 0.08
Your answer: 80
